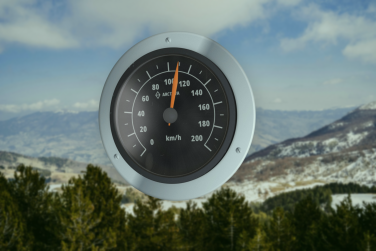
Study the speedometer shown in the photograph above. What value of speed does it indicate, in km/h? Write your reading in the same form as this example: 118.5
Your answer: 110
